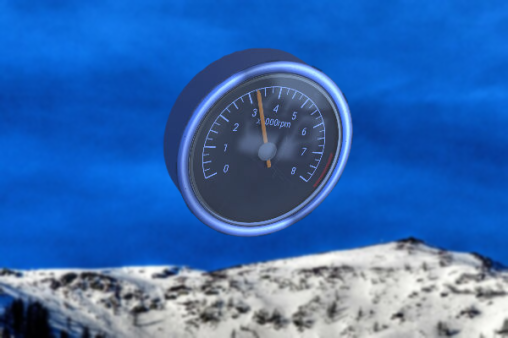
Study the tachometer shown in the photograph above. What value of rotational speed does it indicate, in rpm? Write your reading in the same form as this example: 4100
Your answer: 3250
